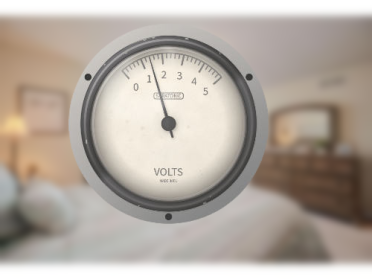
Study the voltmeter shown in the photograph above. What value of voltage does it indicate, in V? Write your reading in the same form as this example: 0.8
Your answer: 1.4
